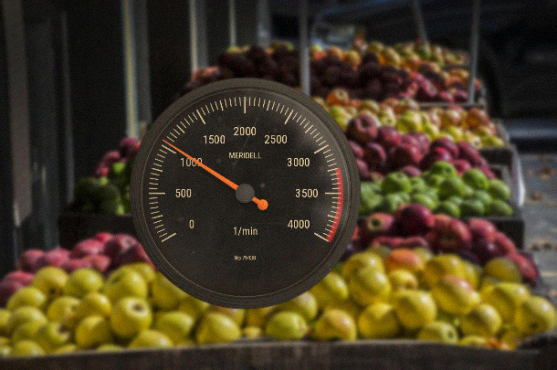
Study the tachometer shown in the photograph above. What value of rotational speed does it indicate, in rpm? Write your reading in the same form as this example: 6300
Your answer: 1050
